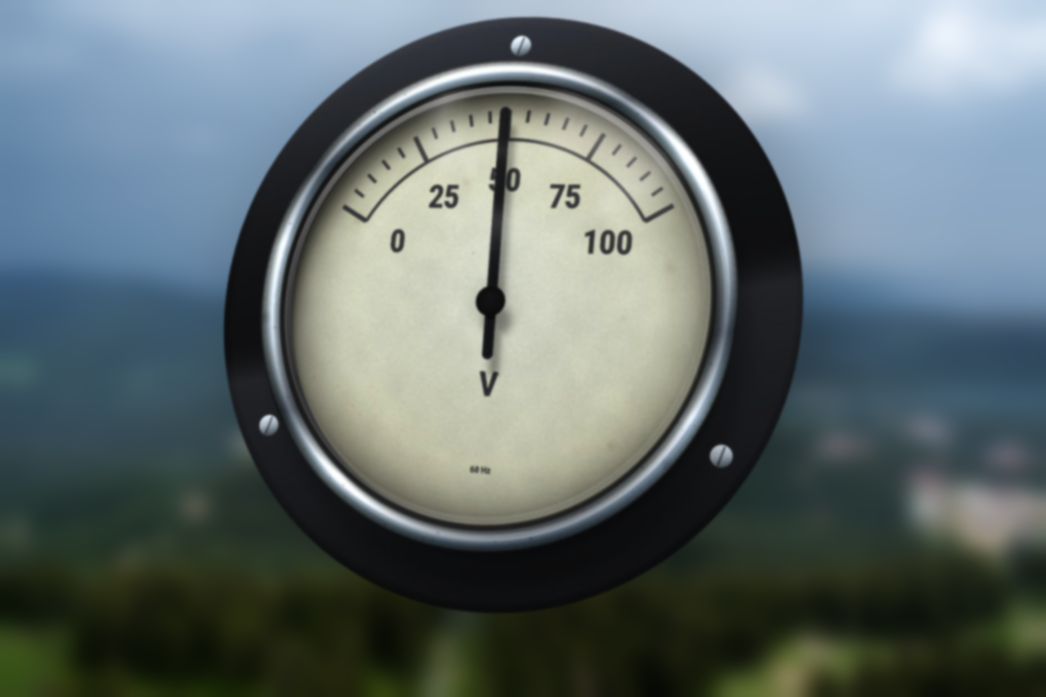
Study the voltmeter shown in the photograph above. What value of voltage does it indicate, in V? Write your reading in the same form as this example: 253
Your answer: 50
